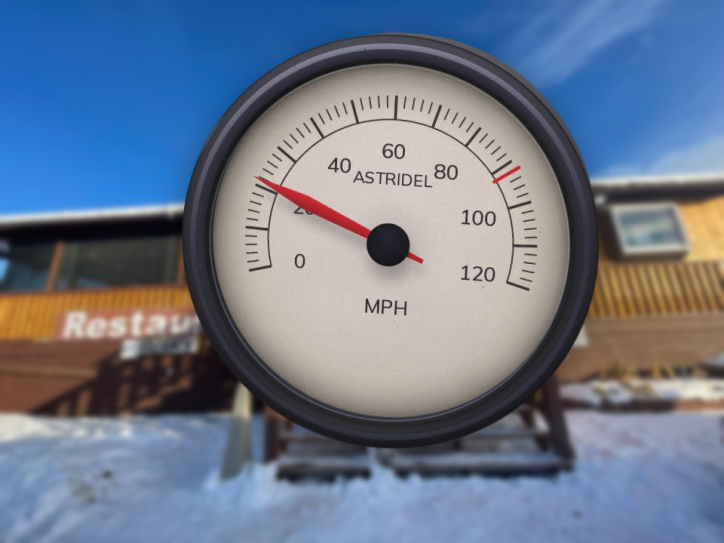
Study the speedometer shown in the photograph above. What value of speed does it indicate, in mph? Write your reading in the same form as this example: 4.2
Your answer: 22
